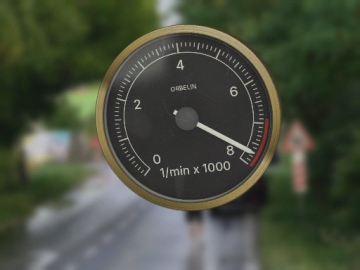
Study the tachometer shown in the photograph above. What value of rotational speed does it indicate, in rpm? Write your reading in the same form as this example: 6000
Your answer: 7700
